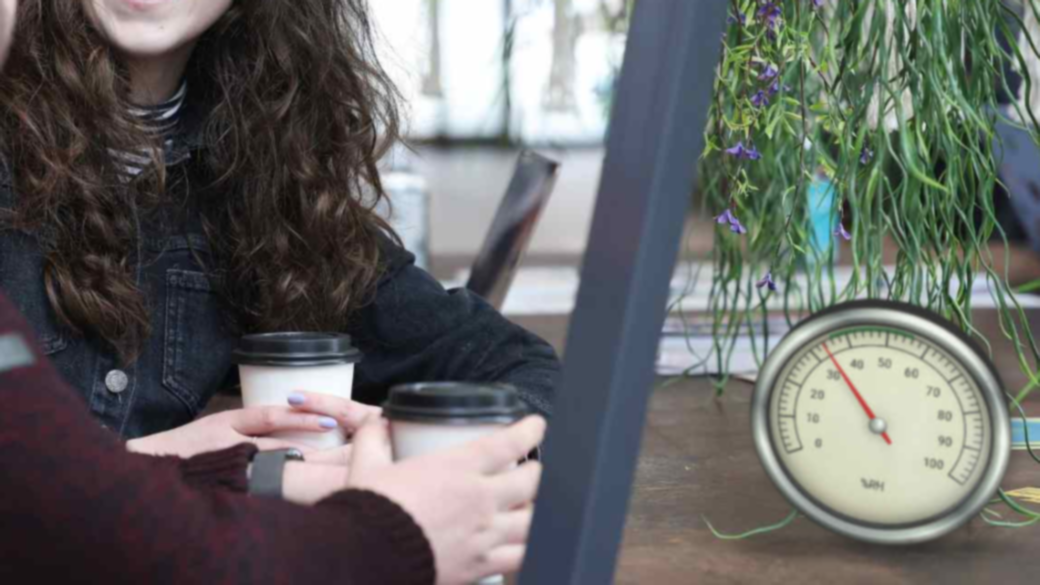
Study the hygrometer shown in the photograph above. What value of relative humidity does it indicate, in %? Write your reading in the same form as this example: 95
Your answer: 34
